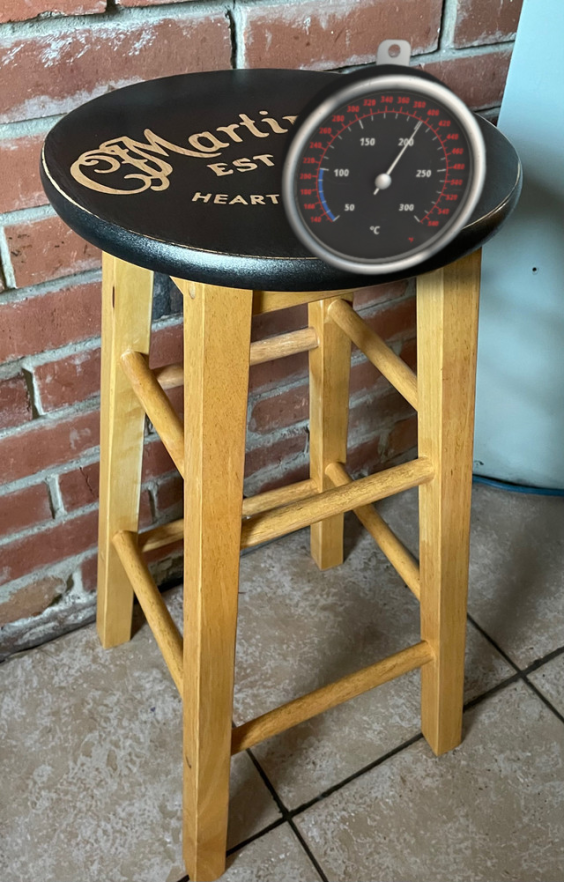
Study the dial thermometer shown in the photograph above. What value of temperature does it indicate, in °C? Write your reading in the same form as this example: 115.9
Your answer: 200
